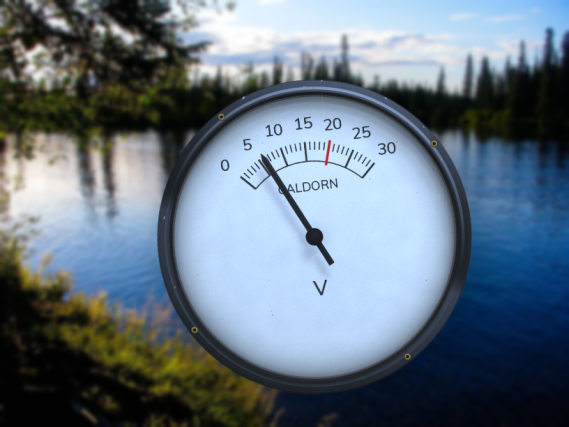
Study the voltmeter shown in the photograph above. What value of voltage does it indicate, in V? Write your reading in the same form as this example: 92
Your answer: 6
